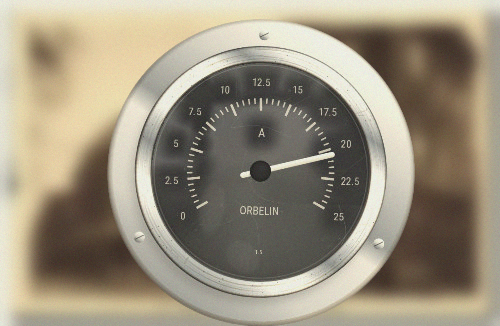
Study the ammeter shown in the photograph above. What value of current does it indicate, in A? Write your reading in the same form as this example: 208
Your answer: 20.5
